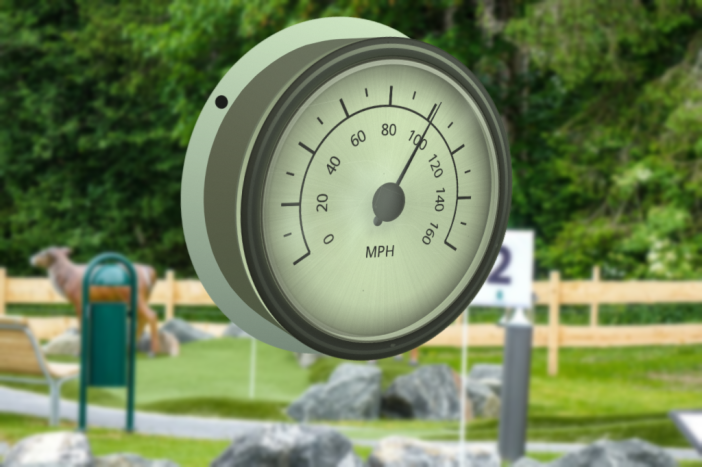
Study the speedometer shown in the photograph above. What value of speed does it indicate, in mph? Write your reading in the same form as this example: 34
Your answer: 100
